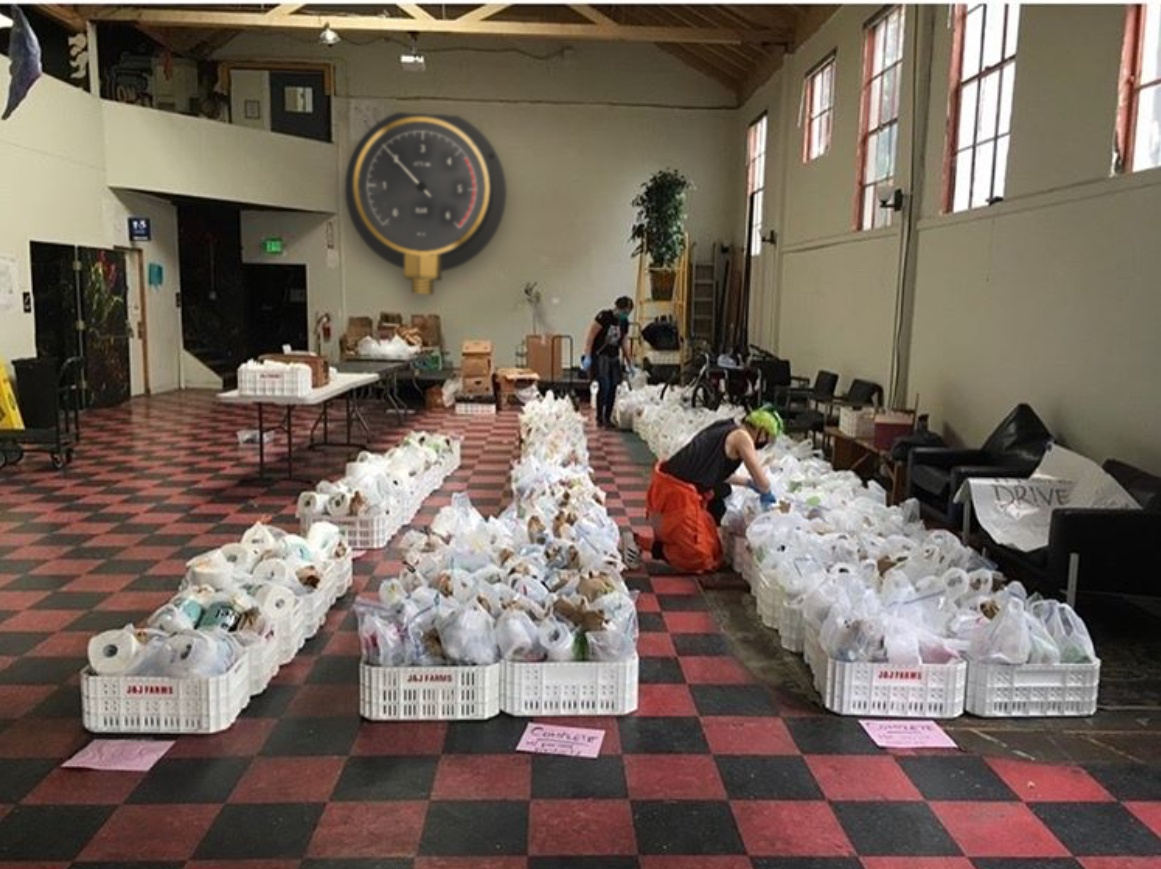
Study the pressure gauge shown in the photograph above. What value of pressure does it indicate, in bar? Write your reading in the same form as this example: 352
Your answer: 2
